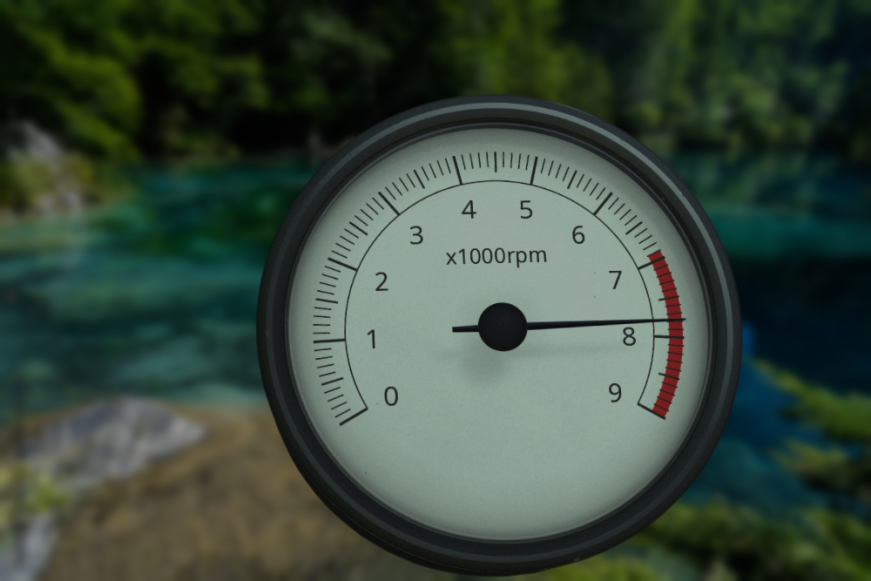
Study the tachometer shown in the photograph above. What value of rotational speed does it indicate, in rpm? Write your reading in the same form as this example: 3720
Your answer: 7800
